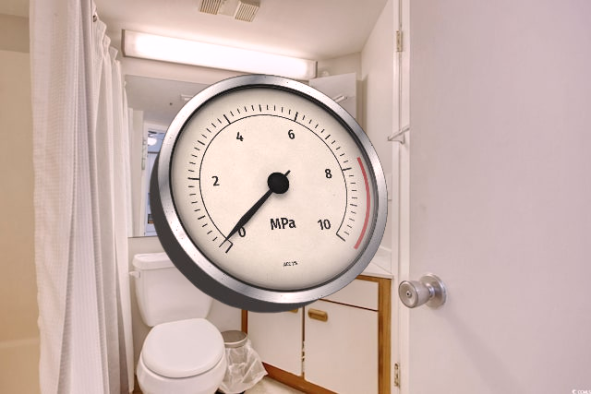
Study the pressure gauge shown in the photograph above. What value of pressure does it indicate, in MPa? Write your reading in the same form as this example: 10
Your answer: 0.2
